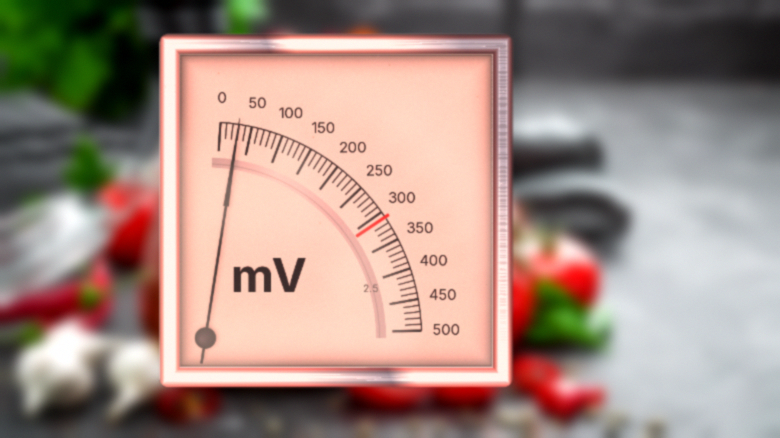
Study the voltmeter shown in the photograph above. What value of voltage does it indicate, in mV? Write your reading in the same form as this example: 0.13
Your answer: 30
